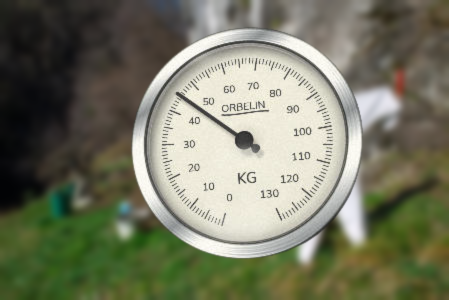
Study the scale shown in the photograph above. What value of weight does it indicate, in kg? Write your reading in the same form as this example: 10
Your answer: 45
